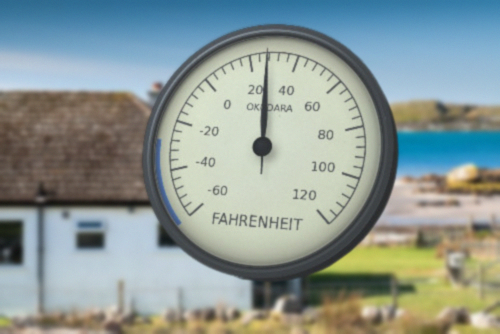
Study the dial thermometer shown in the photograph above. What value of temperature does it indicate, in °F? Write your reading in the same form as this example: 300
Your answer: 28
